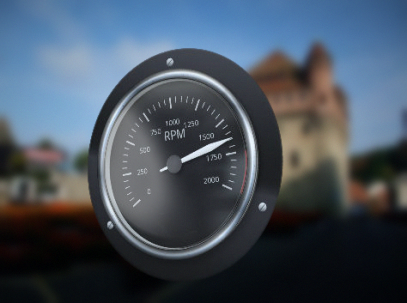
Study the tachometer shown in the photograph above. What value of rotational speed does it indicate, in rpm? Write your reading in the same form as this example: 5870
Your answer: 1650
